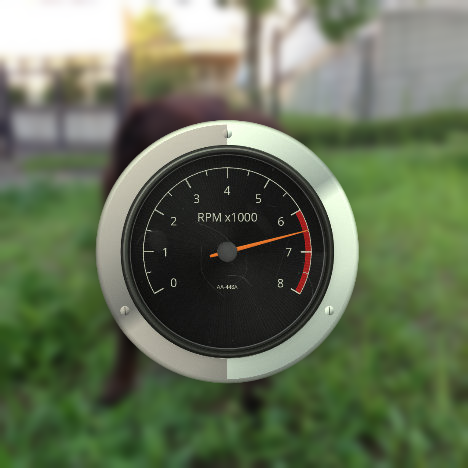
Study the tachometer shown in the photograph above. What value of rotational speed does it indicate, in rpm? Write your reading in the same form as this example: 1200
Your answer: 6500
